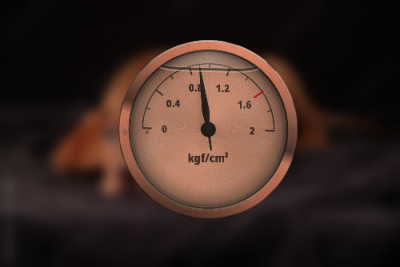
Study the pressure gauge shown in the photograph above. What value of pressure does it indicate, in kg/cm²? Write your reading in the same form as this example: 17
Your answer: 0.9
